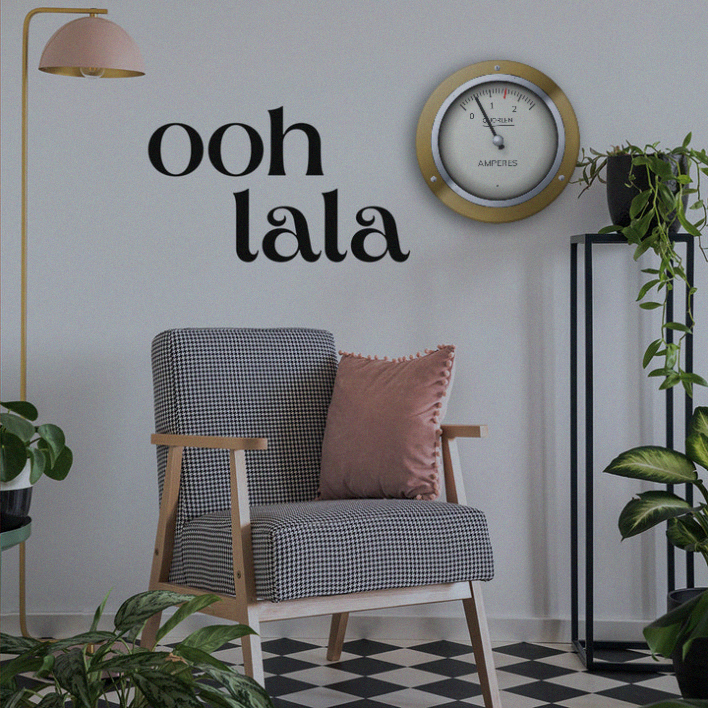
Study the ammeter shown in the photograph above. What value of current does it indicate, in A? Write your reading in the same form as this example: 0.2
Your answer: 0.5
